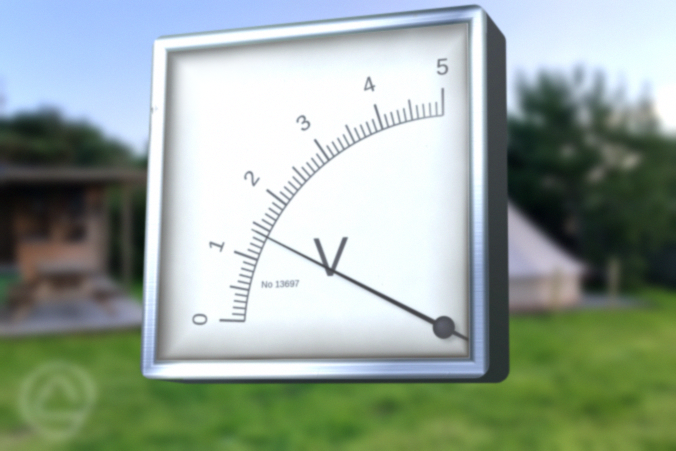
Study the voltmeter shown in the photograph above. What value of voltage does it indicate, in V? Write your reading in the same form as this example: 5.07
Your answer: 1.4
